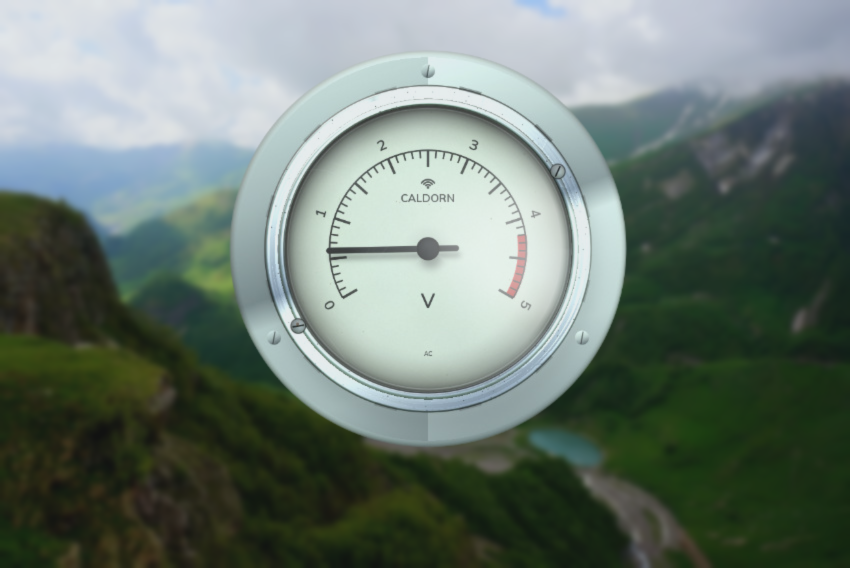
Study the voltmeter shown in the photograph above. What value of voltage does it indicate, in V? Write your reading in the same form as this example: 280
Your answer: 0.6
